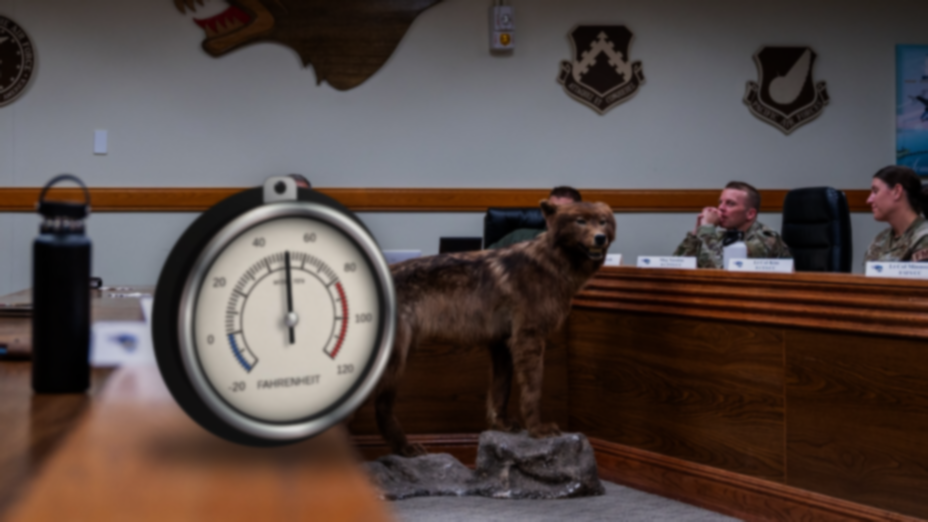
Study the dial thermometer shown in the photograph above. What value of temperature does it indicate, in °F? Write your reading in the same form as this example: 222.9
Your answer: 50
